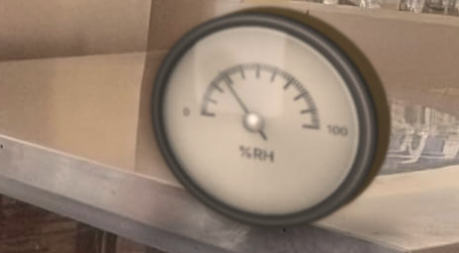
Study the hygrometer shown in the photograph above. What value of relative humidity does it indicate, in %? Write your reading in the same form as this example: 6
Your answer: 30
